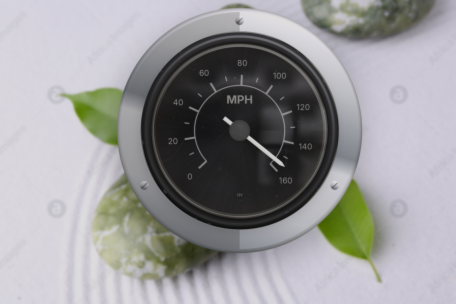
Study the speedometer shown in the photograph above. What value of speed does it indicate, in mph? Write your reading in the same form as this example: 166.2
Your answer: 155
